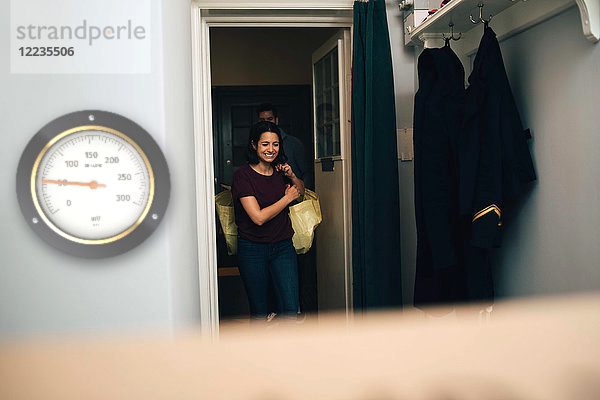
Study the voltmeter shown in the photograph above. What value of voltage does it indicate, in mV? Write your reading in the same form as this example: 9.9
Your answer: 50
